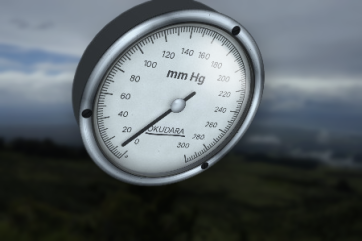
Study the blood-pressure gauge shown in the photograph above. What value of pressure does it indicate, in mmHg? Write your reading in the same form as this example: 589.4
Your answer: 10
